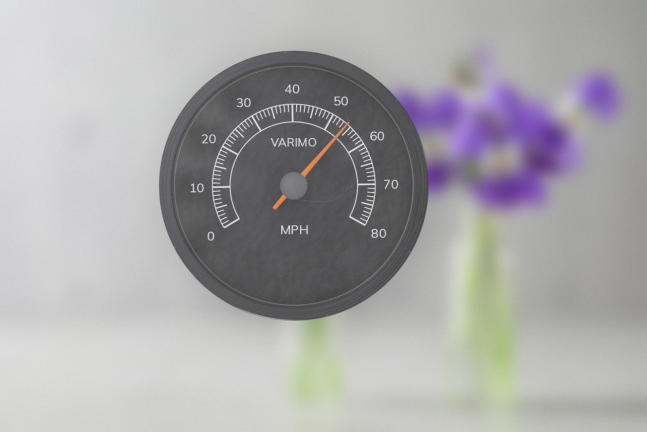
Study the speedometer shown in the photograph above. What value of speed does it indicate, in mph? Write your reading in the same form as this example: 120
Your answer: 54
